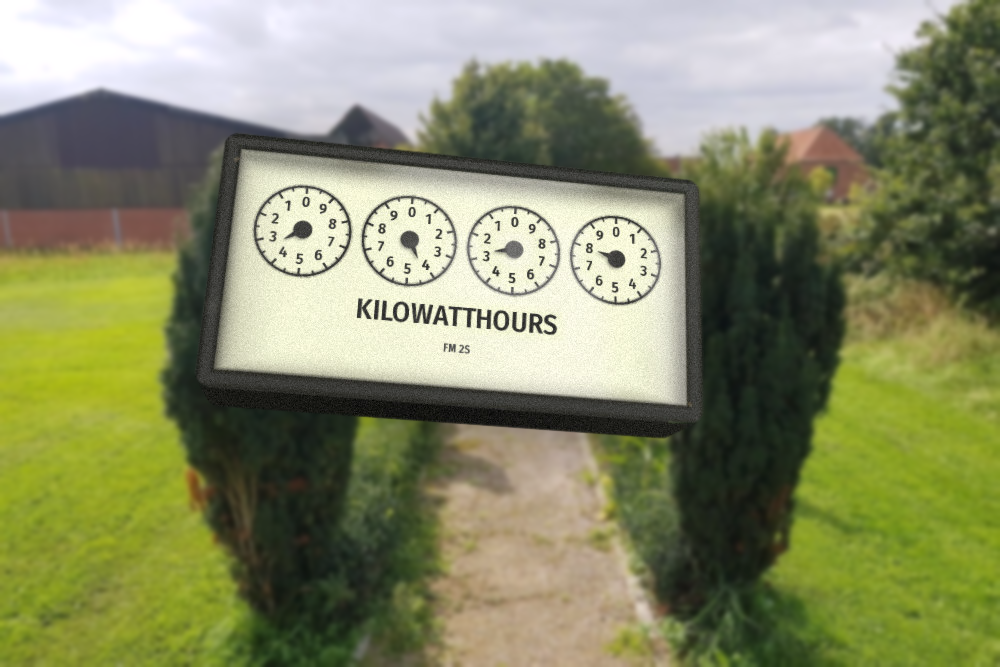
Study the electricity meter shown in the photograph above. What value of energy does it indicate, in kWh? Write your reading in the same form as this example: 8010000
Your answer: 3428
